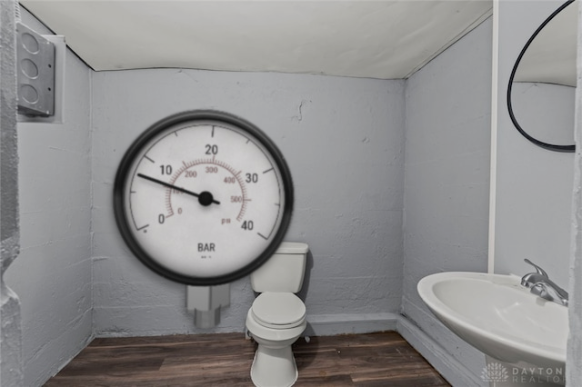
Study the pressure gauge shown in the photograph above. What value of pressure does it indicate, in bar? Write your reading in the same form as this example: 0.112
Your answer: 7.5
